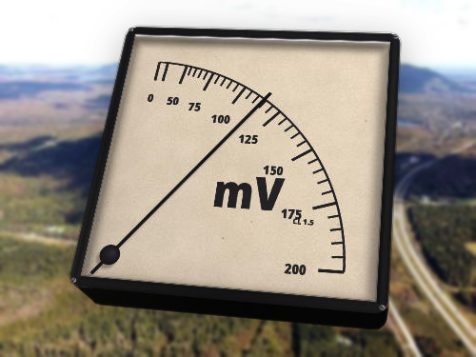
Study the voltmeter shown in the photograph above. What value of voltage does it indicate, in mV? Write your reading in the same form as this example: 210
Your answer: 115
